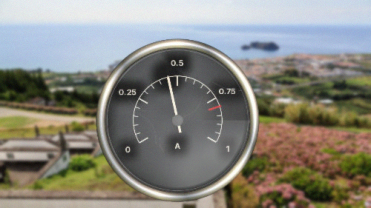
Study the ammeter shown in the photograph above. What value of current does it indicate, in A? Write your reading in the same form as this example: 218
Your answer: 0.45
